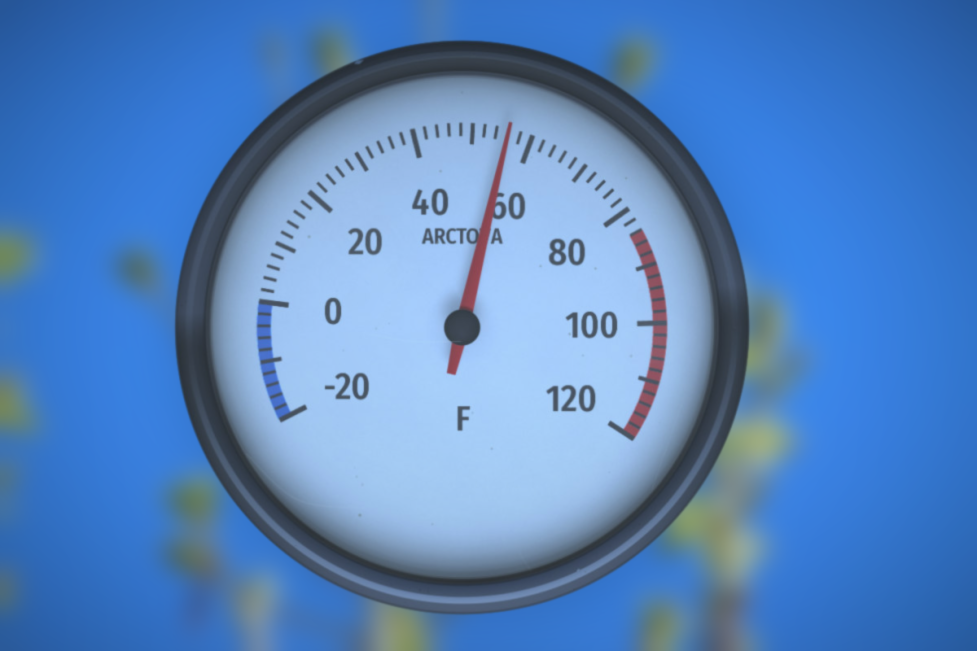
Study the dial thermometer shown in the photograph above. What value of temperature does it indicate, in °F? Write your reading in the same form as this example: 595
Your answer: 56
